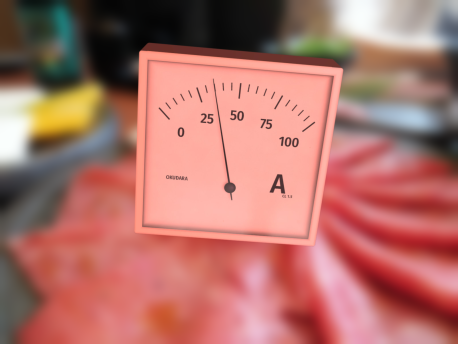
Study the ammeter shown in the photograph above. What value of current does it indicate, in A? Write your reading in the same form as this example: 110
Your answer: 35
